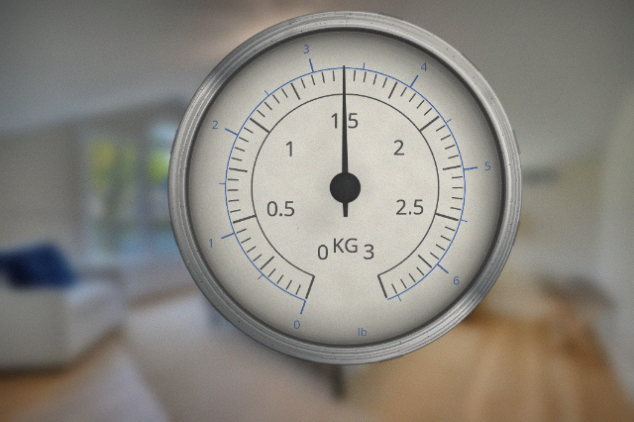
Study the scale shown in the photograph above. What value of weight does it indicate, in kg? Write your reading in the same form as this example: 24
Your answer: 1.5
